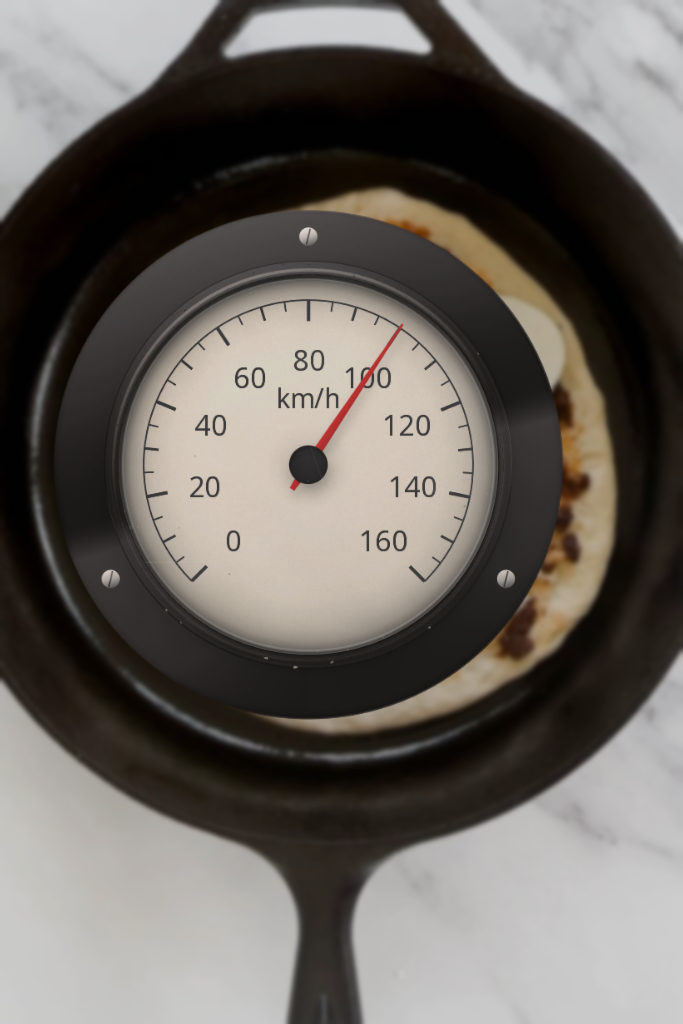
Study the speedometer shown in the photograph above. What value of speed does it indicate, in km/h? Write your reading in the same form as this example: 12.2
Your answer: 100
